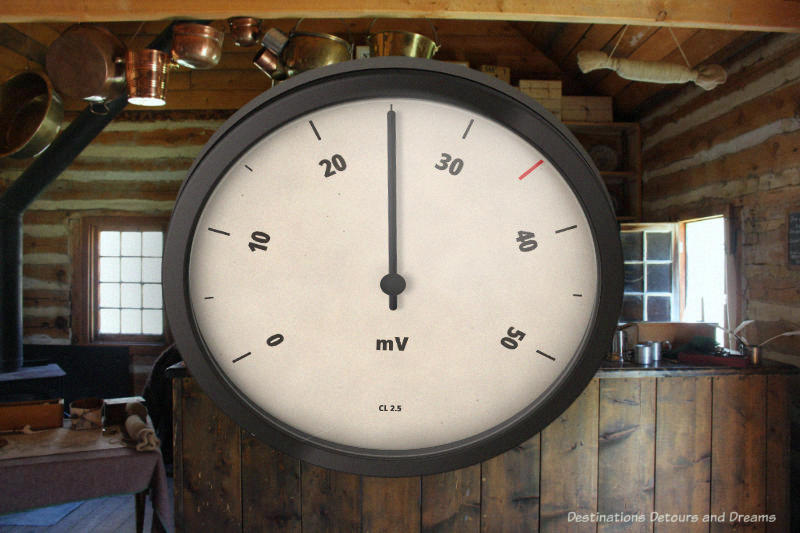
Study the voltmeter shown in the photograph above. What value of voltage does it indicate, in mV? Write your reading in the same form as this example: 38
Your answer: 25
